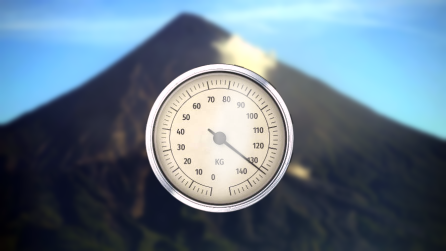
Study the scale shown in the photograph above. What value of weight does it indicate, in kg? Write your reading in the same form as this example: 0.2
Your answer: 132
